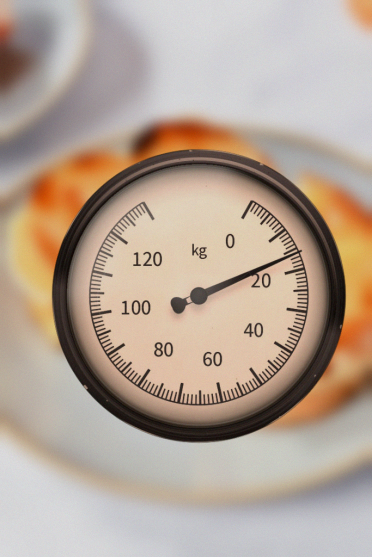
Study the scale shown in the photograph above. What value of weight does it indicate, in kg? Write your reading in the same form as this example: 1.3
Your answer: 16
